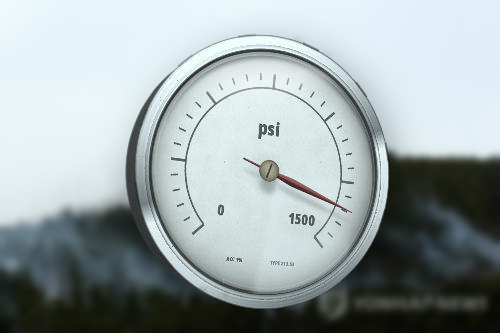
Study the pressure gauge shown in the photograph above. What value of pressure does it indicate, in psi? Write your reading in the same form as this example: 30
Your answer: 1350
